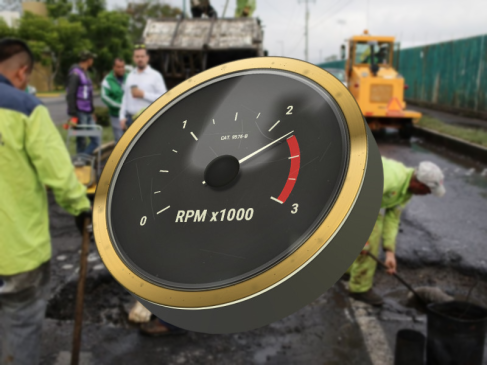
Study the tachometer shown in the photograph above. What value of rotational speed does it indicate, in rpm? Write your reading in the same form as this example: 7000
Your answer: 2250
